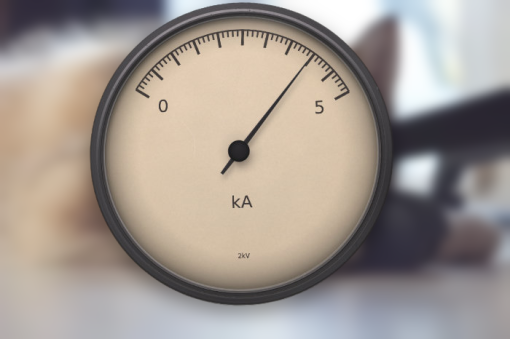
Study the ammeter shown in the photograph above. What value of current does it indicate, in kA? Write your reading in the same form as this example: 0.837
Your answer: 4
